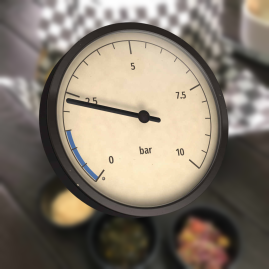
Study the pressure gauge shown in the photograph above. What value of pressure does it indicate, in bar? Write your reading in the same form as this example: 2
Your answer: 2.25
